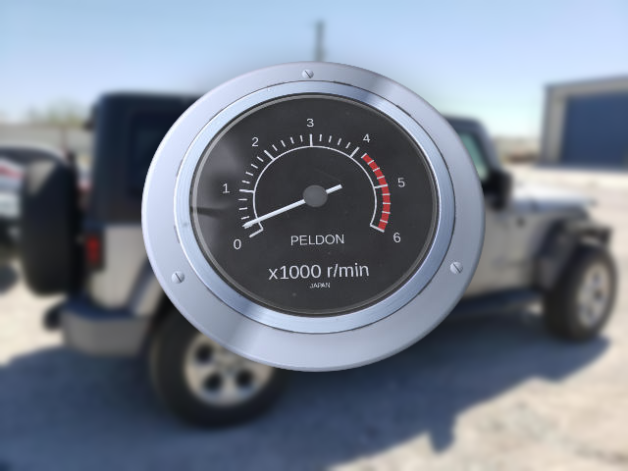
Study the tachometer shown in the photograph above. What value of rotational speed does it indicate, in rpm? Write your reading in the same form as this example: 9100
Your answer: 200
